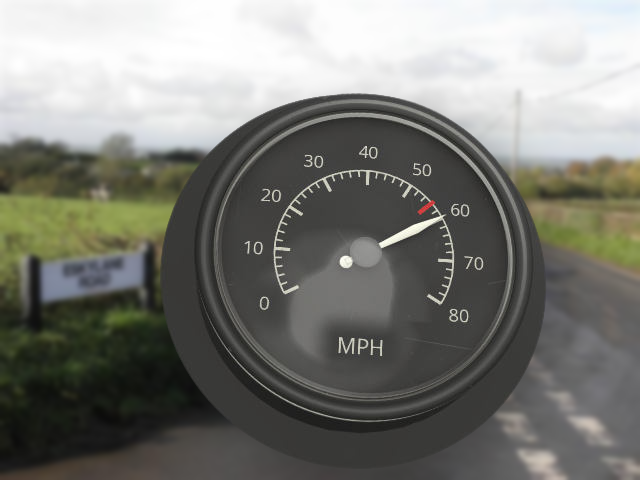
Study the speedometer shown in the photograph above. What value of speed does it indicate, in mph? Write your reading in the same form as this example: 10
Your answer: 60
